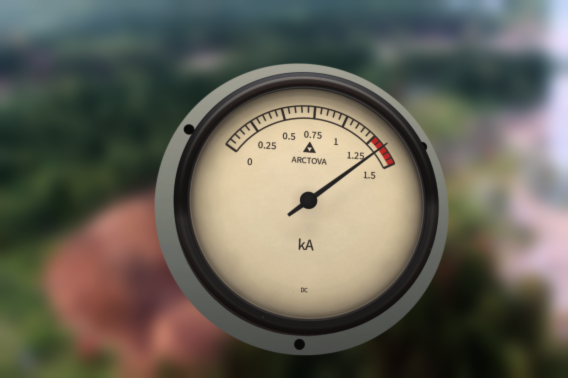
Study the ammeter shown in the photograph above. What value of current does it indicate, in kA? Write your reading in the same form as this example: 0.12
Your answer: 1.35
